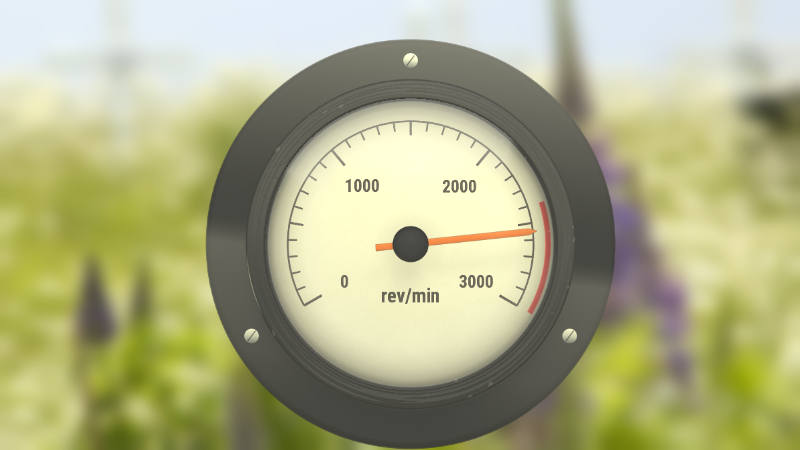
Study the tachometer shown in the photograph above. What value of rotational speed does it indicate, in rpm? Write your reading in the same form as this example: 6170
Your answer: 2550
